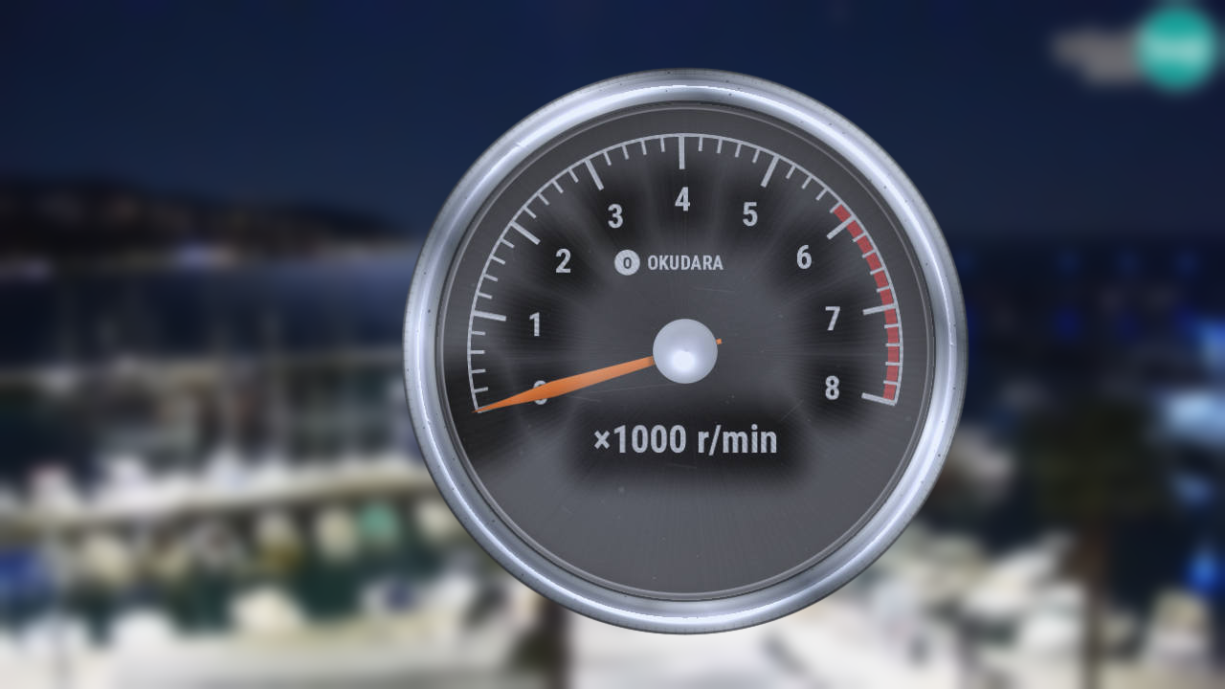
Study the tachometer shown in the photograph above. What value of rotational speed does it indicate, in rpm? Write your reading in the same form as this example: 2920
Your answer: 0
